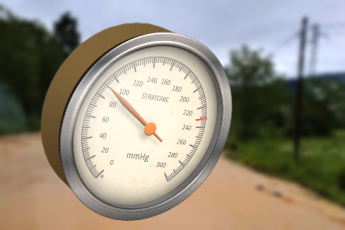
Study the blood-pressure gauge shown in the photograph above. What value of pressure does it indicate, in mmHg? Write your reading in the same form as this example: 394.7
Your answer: 90
